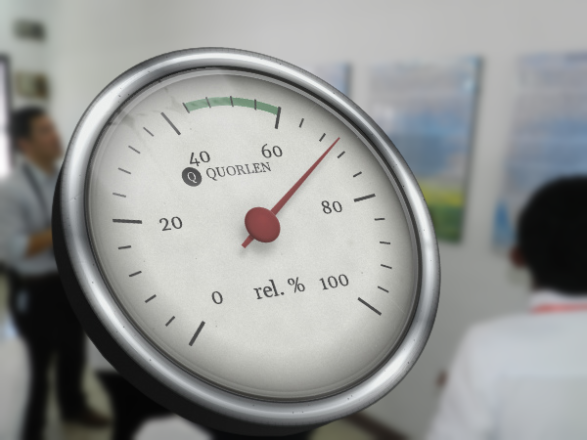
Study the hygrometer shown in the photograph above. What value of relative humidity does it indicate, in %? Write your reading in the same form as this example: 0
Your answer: 70
